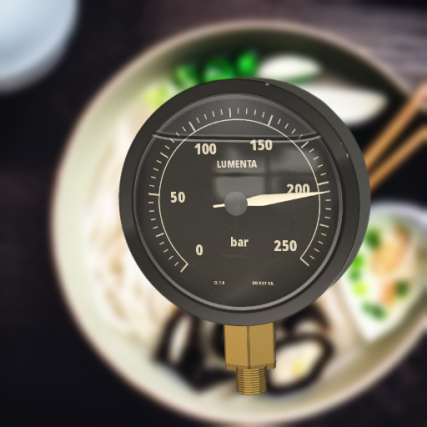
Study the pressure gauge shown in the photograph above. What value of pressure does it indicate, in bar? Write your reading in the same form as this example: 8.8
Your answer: 205
